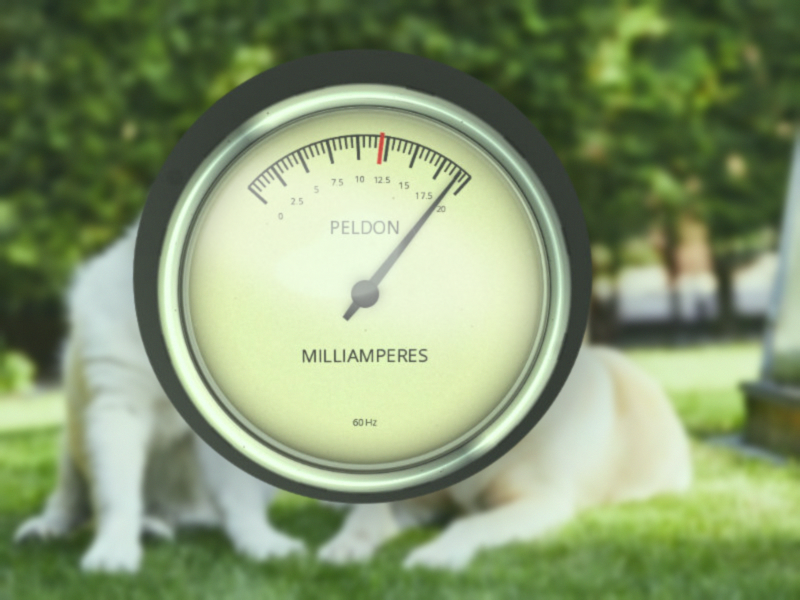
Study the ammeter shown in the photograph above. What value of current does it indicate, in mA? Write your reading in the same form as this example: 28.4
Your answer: 19
